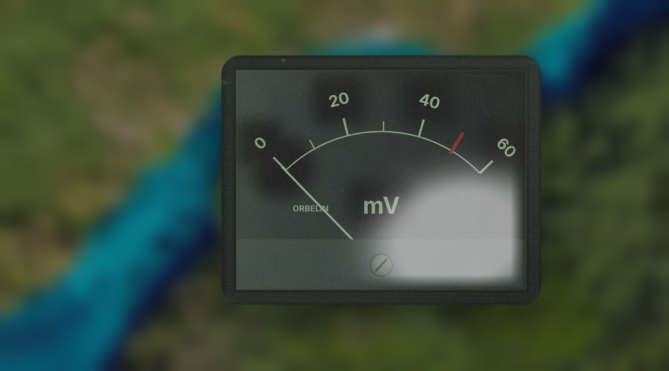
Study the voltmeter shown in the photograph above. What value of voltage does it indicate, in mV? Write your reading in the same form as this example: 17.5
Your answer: 0
